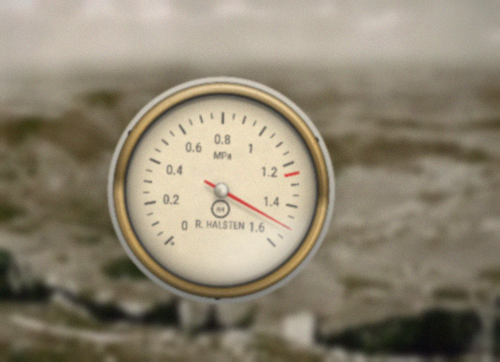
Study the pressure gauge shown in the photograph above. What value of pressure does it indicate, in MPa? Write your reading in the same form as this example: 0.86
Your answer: 1.5
